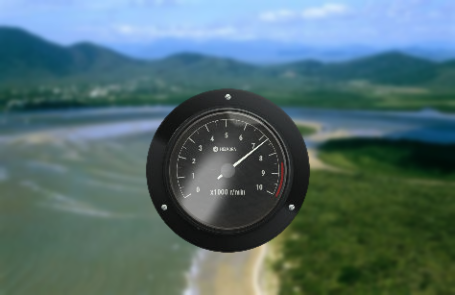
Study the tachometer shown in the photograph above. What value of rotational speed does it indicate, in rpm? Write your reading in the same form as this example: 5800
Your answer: 7250
